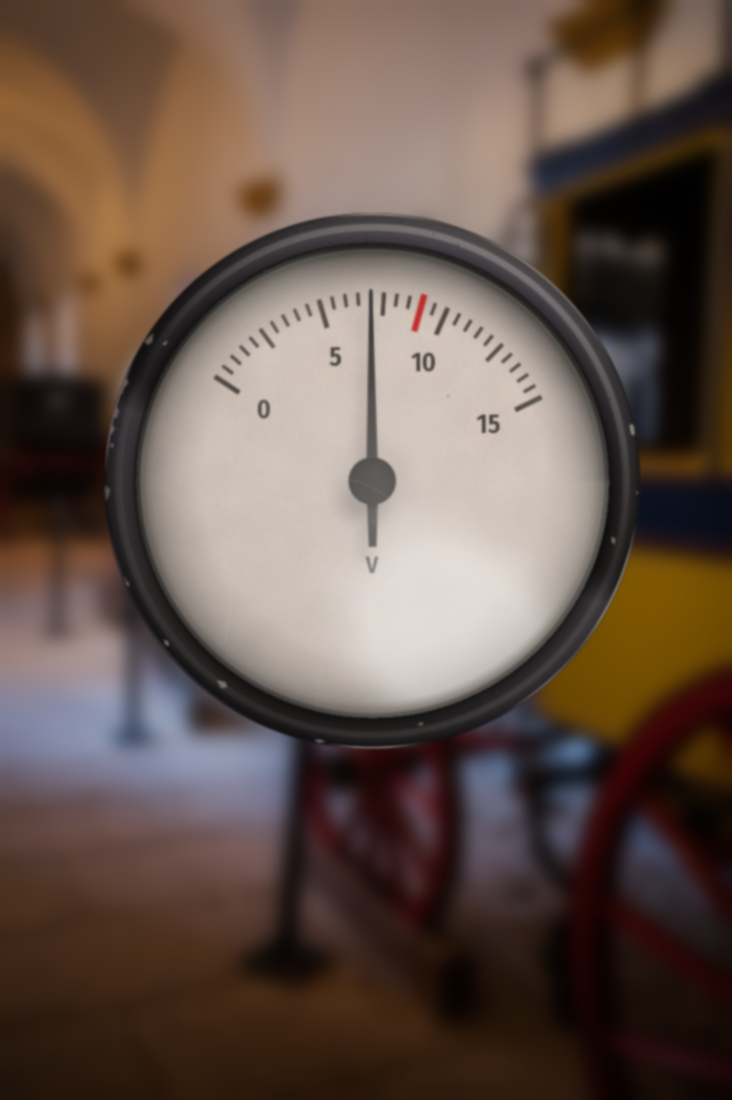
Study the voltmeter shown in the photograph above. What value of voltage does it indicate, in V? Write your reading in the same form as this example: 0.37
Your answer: 7
